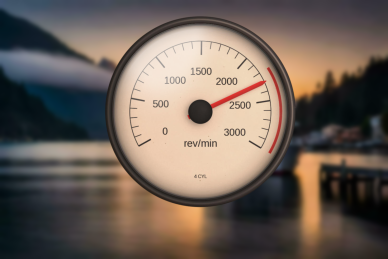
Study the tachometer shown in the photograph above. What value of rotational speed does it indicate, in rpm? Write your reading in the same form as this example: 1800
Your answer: 2300
